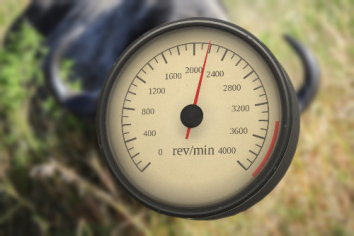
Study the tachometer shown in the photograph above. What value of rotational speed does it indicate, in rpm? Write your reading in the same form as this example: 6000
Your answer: 2200
